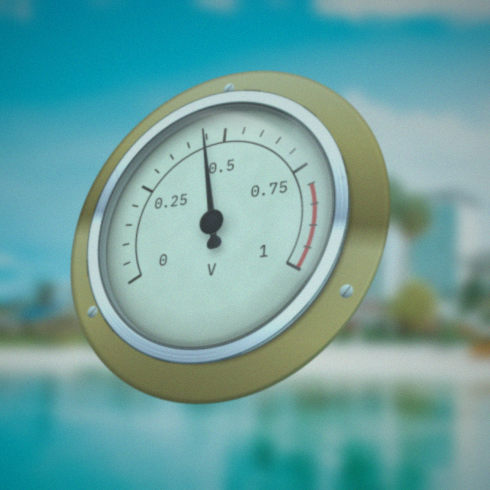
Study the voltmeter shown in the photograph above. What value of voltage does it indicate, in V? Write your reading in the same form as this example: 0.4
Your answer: 0.45
